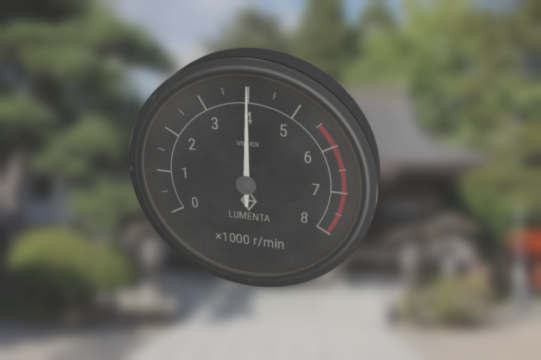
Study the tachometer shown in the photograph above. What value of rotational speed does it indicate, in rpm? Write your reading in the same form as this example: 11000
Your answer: 4000
